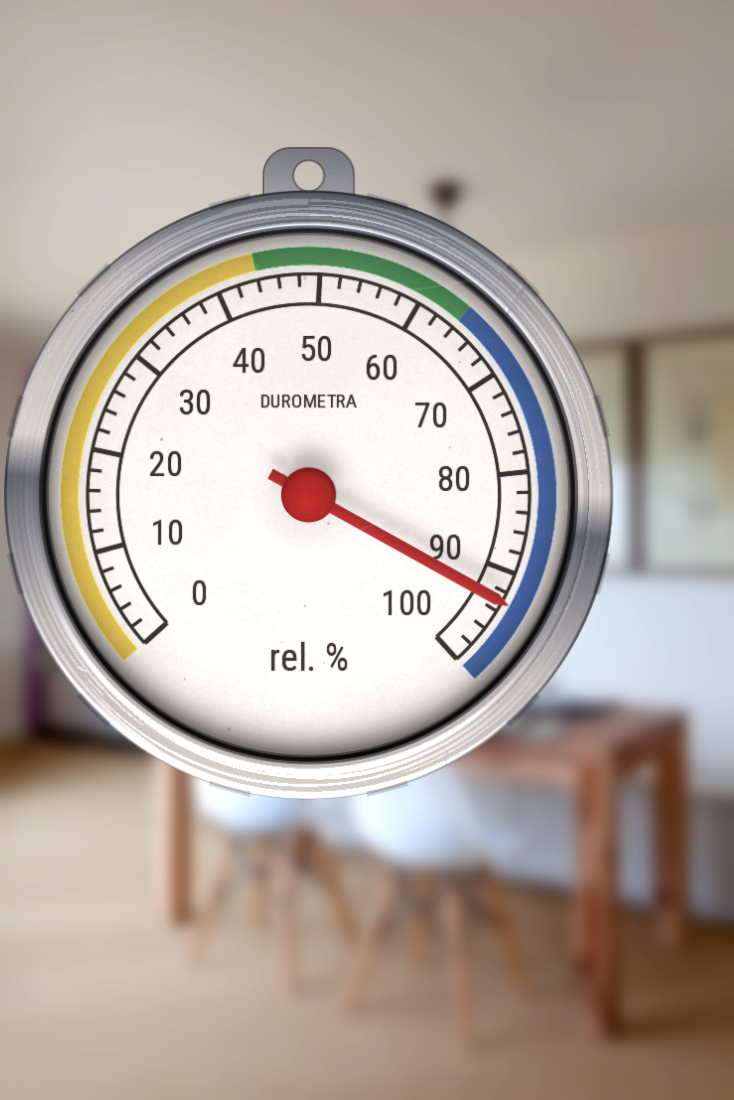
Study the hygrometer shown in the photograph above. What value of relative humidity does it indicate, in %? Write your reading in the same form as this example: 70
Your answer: 93
